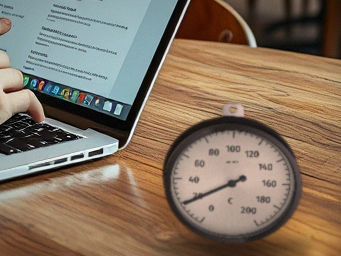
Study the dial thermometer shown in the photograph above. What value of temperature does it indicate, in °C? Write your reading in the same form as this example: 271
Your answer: 20
